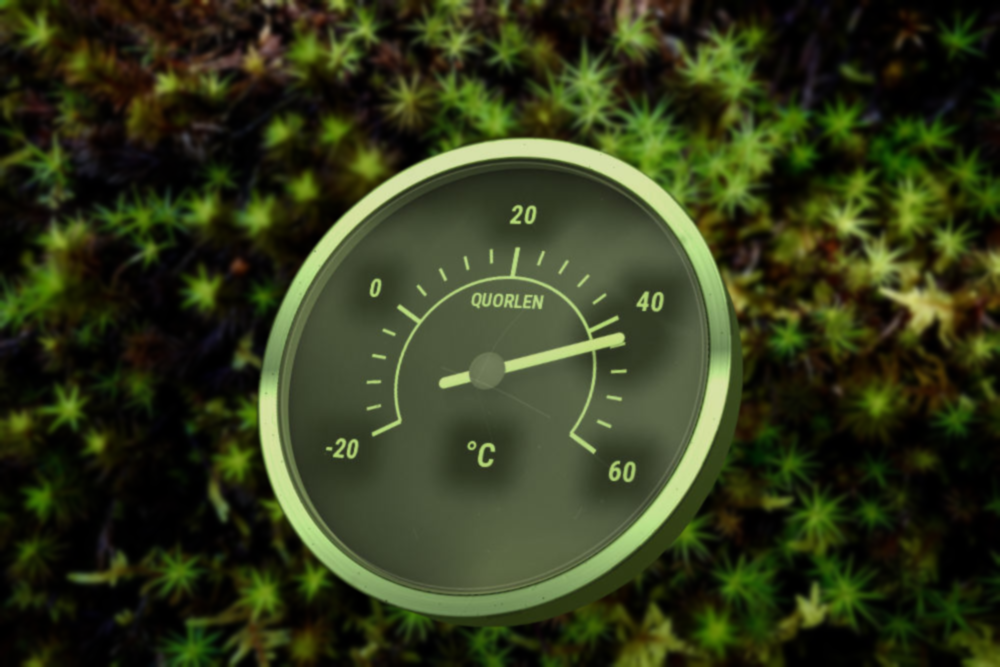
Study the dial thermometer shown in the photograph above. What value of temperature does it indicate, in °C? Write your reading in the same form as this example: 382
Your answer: 44
